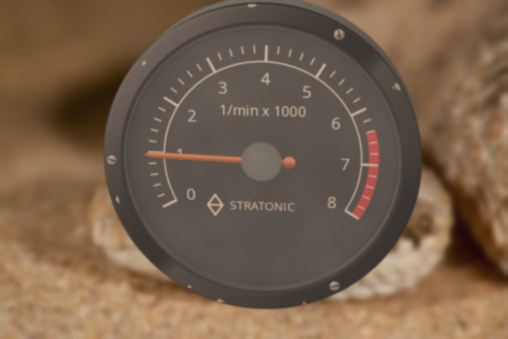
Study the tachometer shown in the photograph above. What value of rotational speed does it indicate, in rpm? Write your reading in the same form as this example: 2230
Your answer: 1000
